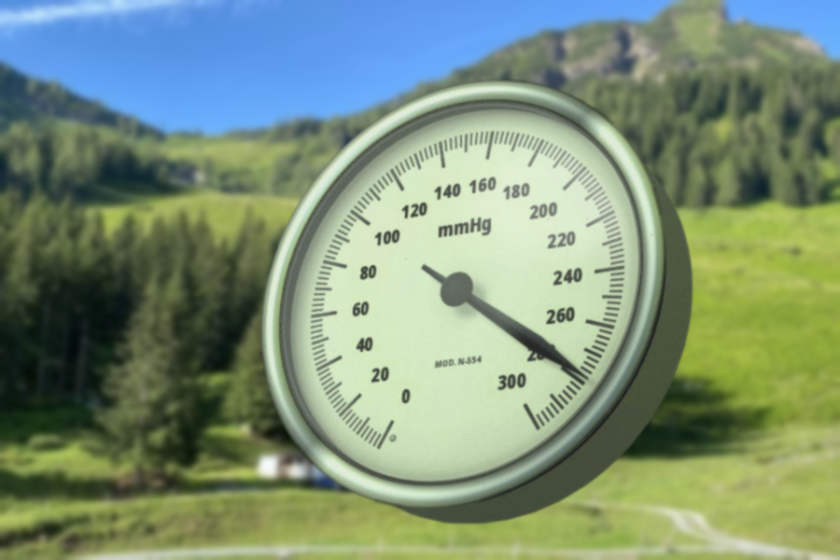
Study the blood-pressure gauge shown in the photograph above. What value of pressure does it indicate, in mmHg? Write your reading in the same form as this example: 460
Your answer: 278
